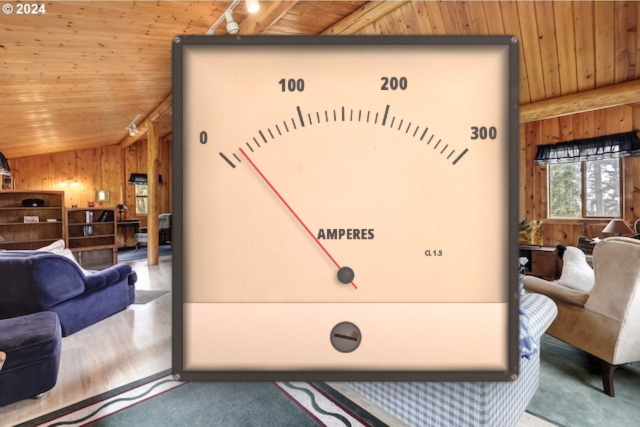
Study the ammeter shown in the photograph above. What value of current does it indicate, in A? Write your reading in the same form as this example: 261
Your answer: 20
